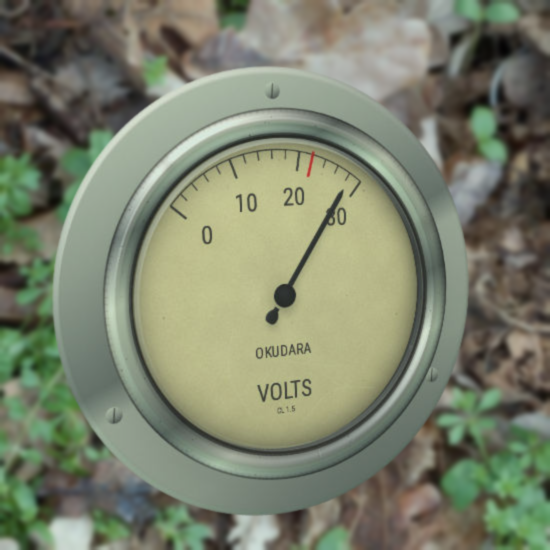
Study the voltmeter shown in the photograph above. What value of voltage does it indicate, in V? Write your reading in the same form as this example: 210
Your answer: 28
